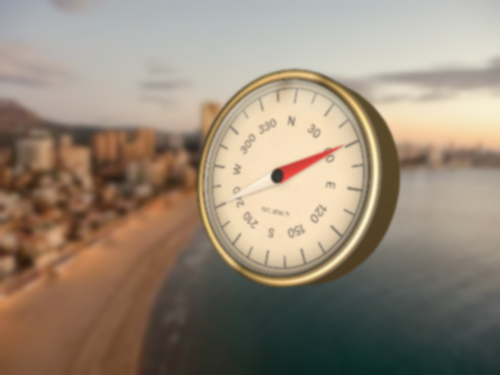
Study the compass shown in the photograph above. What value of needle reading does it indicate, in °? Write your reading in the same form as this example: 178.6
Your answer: 60
